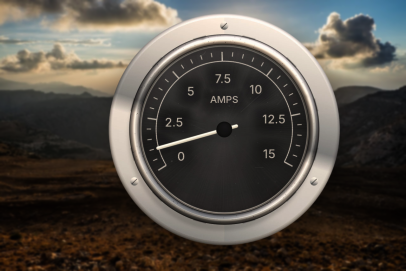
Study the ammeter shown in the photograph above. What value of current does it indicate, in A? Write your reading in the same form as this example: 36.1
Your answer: 1
